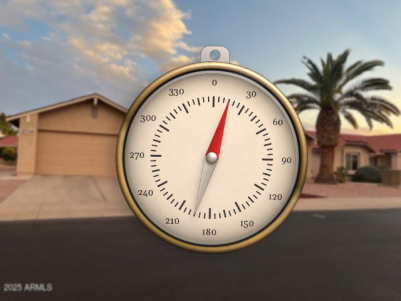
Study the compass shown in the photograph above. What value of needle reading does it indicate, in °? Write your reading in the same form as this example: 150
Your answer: 15
